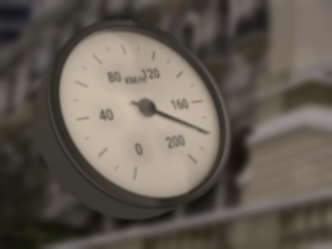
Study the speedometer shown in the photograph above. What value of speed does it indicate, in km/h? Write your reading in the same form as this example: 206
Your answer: 180
